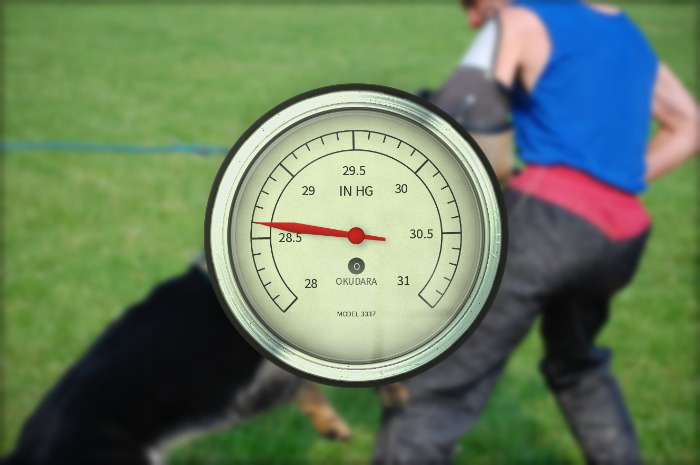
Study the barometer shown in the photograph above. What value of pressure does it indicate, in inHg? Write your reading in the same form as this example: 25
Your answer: 28.6
